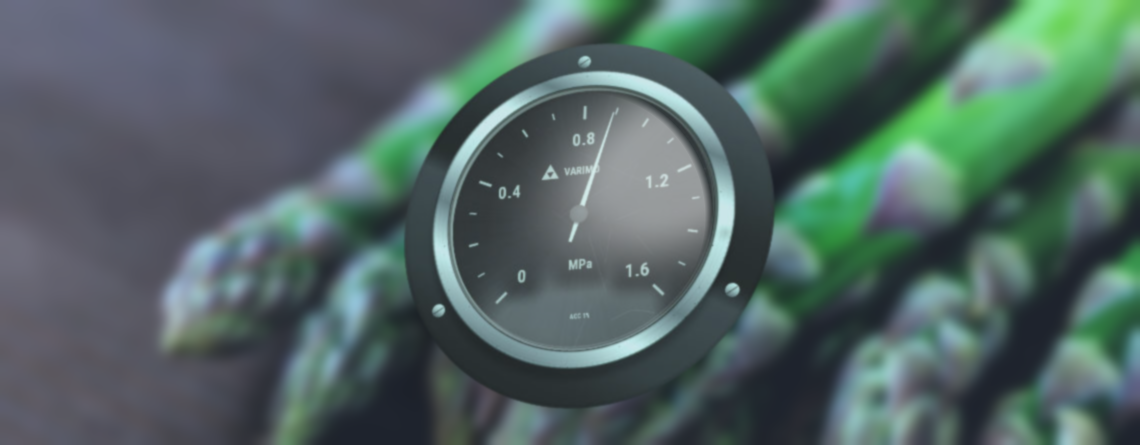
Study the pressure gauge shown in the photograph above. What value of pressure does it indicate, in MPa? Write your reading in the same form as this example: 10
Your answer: 0.9
